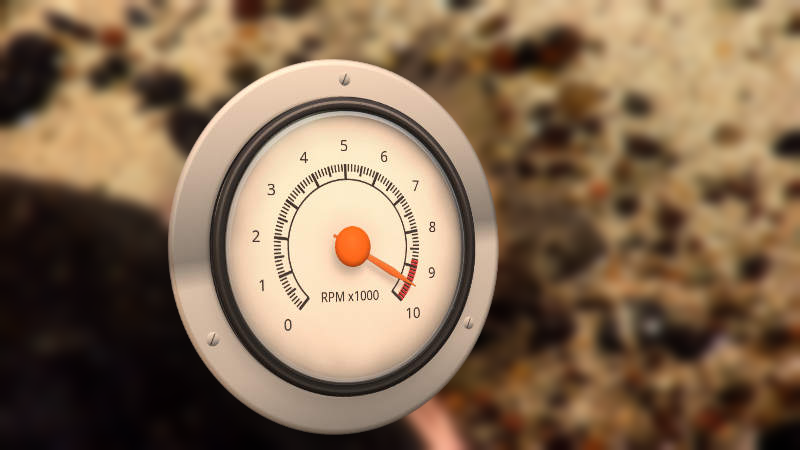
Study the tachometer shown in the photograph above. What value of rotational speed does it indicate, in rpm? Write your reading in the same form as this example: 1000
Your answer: 9500
